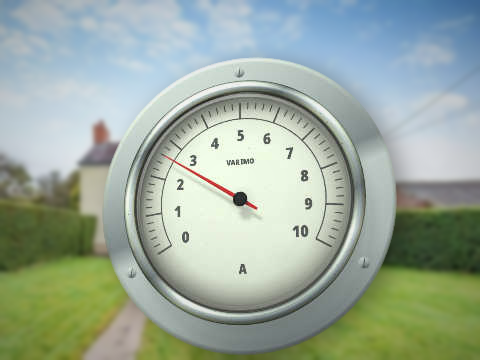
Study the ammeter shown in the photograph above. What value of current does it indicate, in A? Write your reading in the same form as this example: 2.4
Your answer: 2.6
